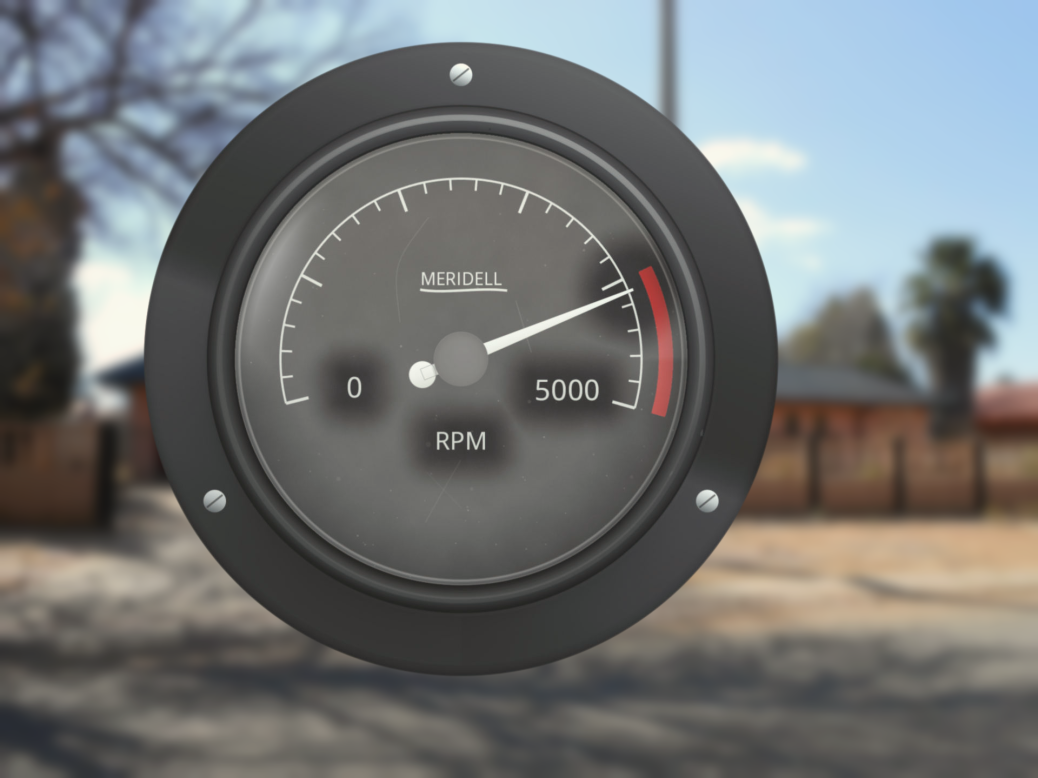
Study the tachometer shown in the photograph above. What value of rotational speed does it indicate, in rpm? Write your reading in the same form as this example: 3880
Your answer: 4100
